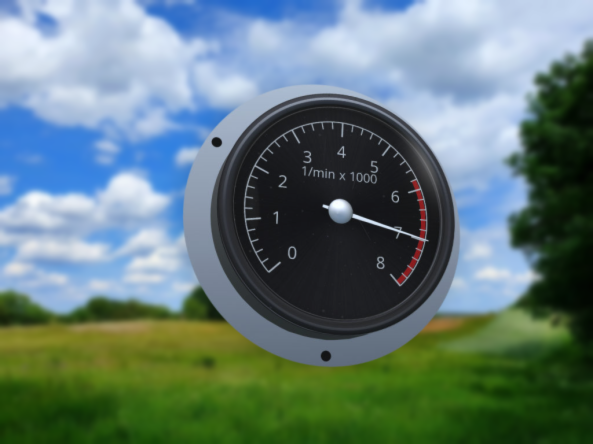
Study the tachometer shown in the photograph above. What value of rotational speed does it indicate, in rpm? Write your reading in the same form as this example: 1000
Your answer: 7000
